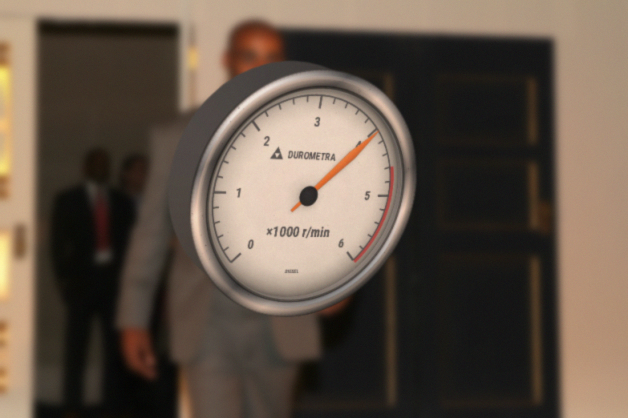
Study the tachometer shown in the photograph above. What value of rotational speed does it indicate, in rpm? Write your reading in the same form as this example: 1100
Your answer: 4000
